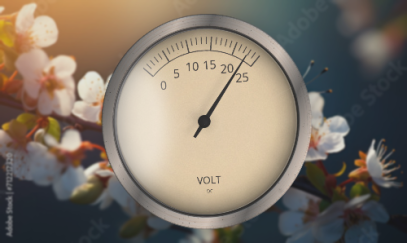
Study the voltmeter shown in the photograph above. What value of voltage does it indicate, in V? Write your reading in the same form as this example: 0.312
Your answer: 23
